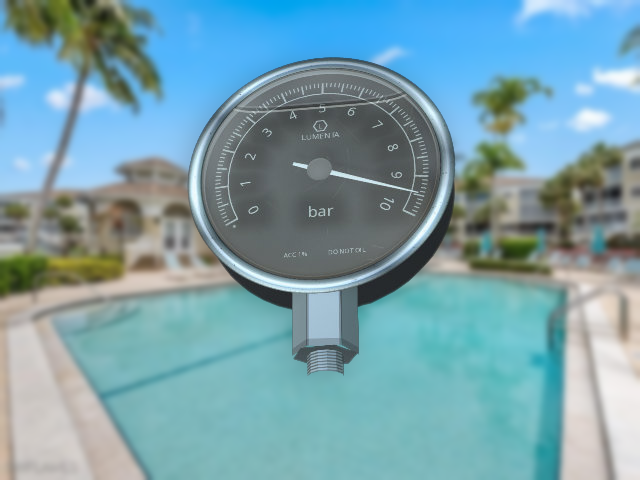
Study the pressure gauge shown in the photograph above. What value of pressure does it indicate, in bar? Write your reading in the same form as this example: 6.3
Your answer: 9.5
